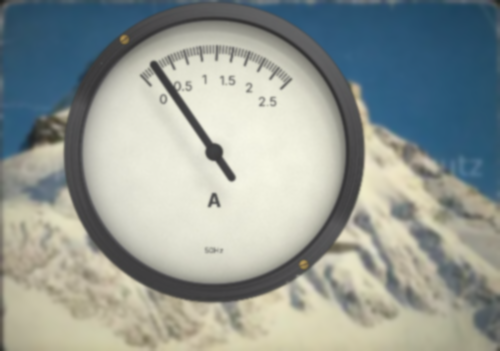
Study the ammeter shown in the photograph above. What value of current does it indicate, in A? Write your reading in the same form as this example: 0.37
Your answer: 0.25
